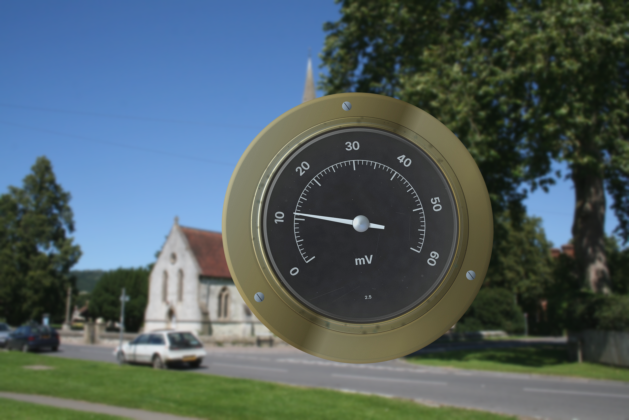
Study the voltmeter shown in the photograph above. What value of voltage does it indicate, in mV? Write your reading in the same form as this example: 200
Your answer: 11
